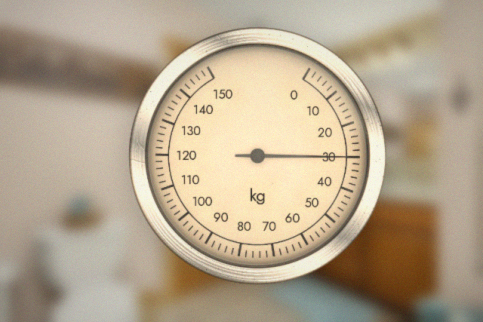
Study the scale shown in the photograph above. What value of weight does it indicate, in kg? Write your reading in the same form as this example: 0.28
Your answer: 30
